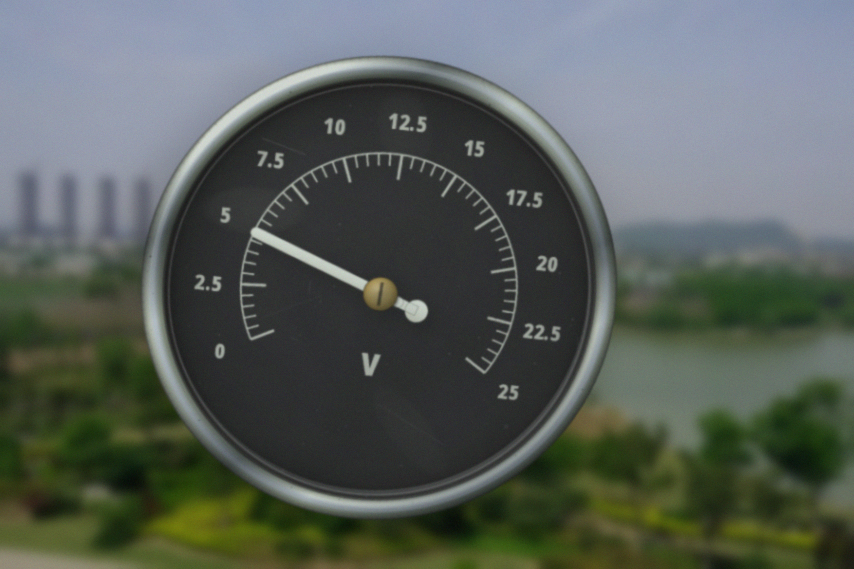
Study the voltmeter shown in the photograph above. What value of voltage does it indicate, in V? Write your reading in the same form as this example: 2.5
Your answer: 5
